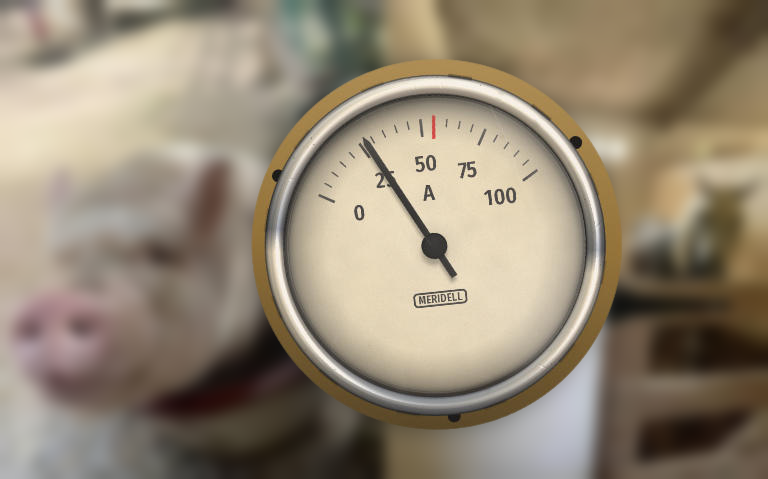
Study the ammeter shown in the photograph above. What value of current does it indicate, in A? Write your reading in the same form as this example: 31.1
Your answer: 27.5
